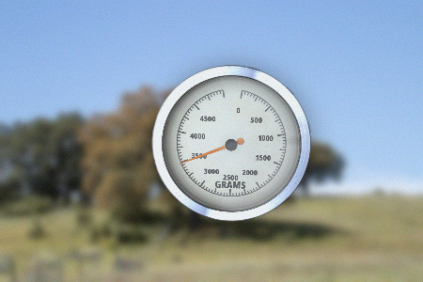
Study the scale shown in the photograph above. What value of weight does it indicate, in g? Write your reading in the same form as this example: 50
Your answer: 3500
